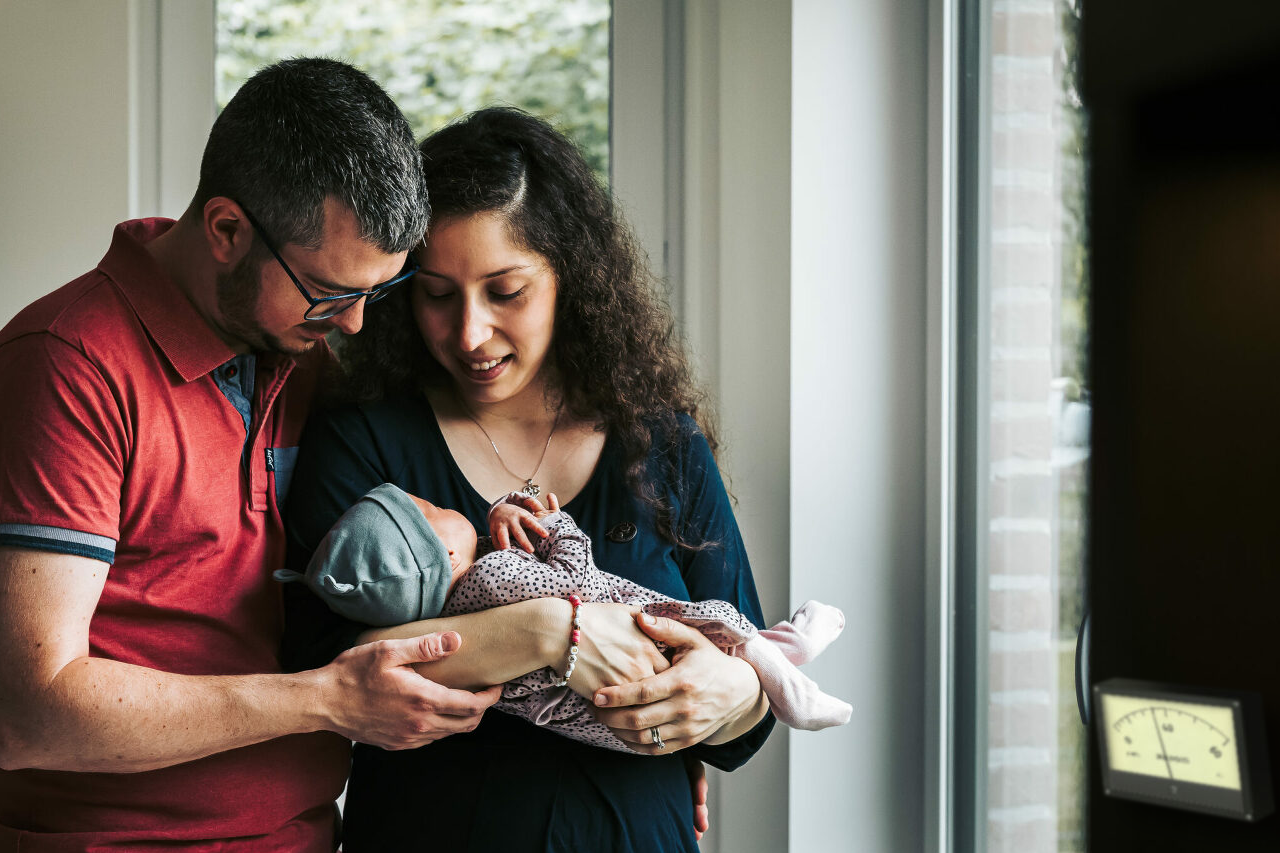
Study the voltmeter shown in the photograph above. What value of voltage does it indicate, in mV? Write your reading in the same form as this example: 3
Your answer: 35
